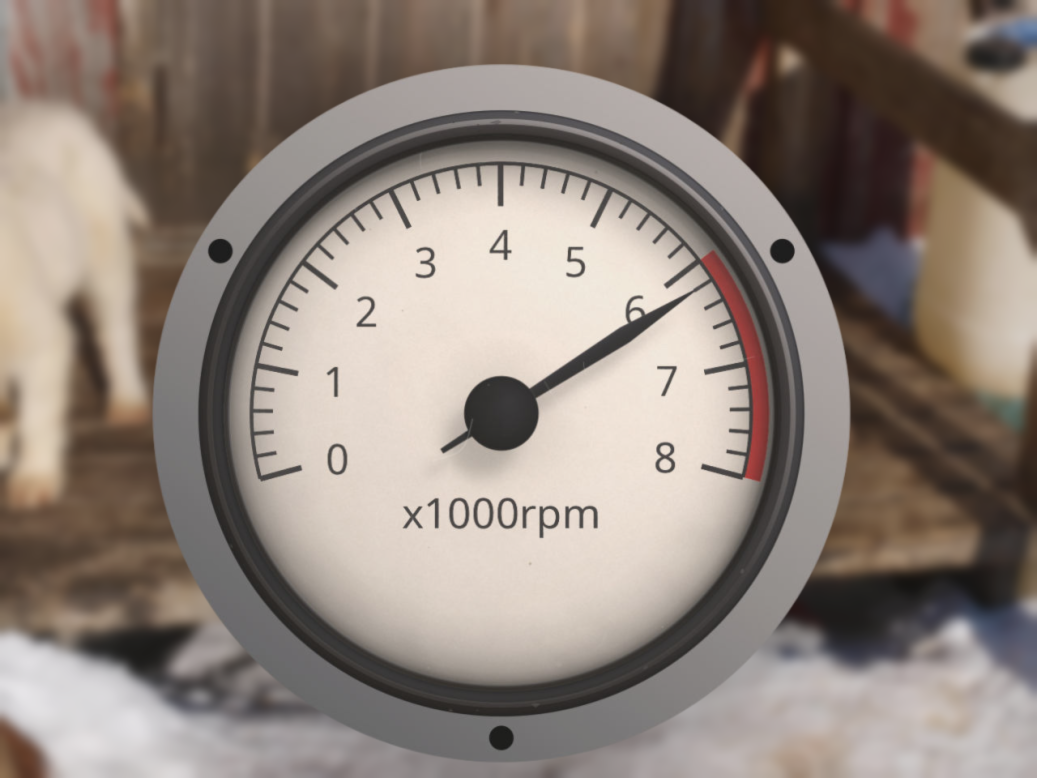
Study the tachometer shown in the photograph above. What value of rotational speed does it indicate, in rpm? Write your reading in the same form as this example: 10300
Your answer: 6200
